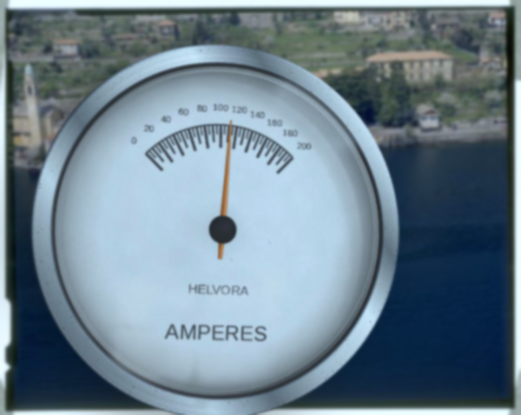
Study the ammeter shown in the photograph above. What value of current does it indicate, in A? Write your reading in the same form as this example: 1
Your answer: 110
